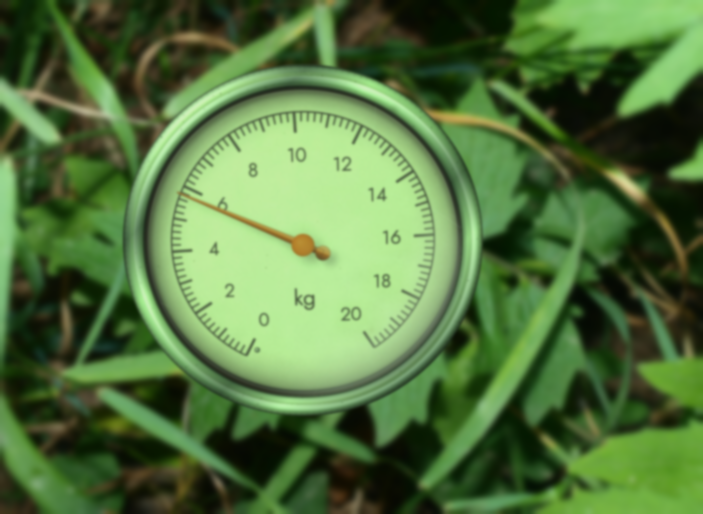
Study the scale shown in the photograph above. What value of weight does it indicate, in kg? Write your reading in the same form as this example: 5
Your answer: 5.8
